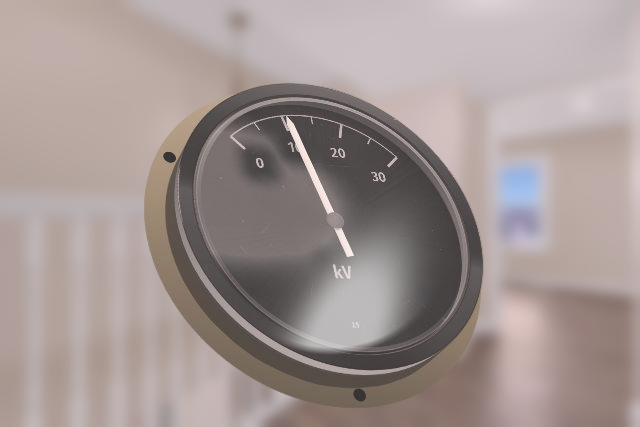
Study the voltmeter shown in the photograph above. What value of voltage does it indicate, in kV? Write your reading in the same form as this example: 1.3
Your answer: 10
